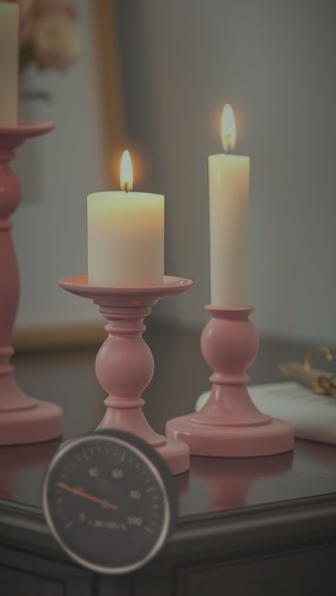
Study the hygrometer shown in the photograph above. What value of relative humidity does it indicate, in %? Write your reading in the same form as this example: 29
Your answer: 20
